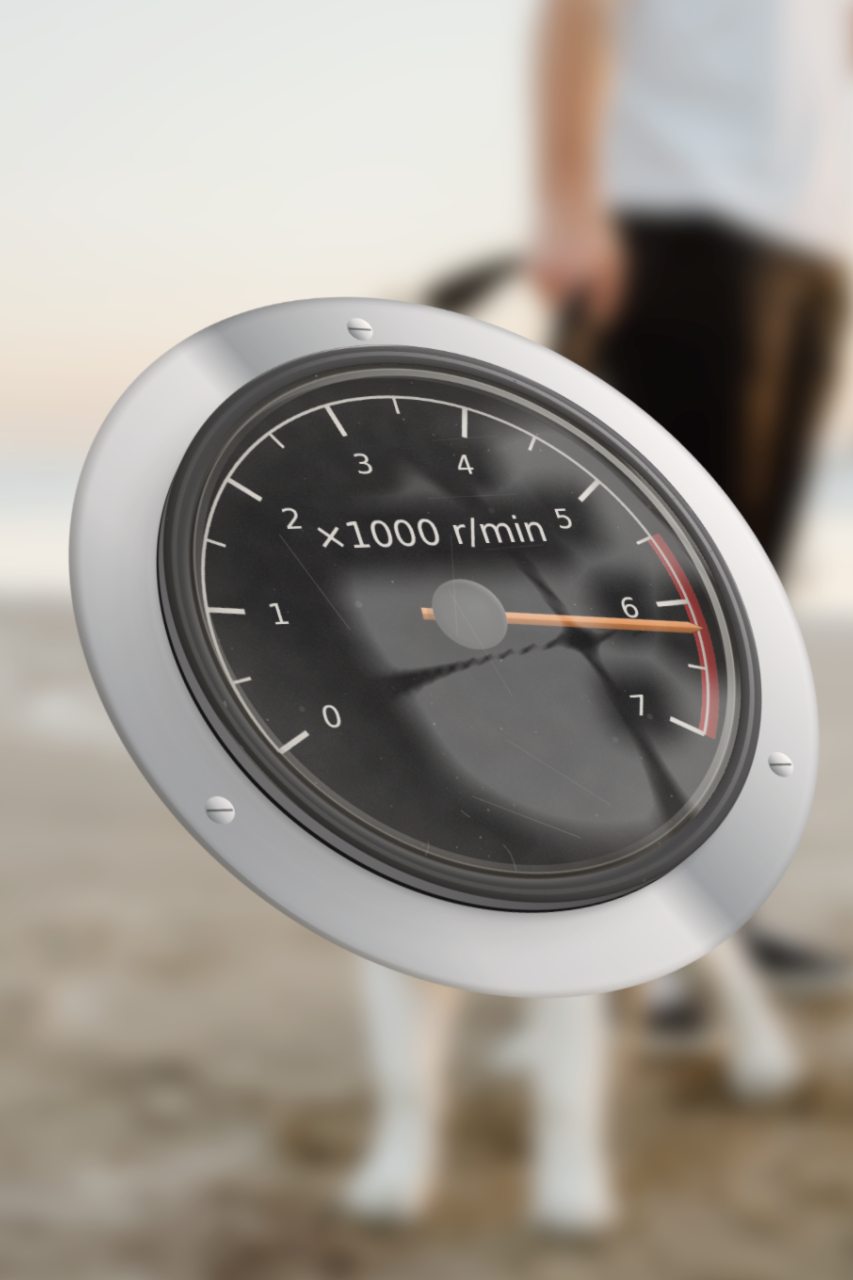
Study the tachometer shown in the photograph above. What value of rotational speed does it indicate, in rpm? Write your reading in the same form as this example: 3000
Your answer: 6250
